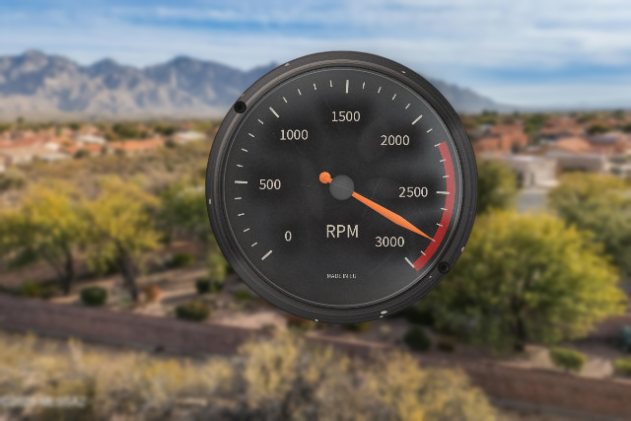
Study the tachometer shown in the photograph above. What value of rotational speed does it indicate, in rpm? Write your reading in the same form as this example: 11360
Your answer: 2800
